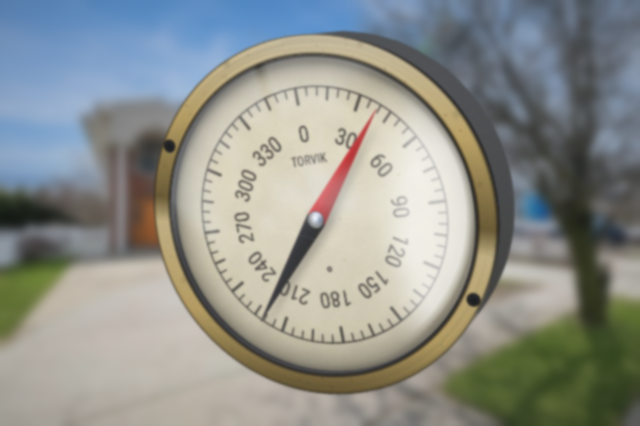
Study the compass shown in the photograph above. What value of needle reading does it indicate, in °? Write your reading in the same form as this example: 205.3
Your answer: 40
